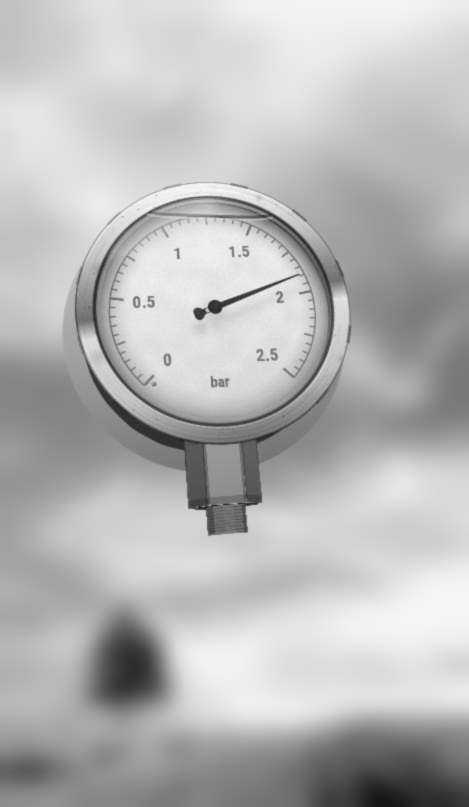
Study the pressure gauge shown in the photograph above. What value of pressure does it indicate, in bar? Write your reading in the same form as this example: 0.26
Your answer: 1.9
